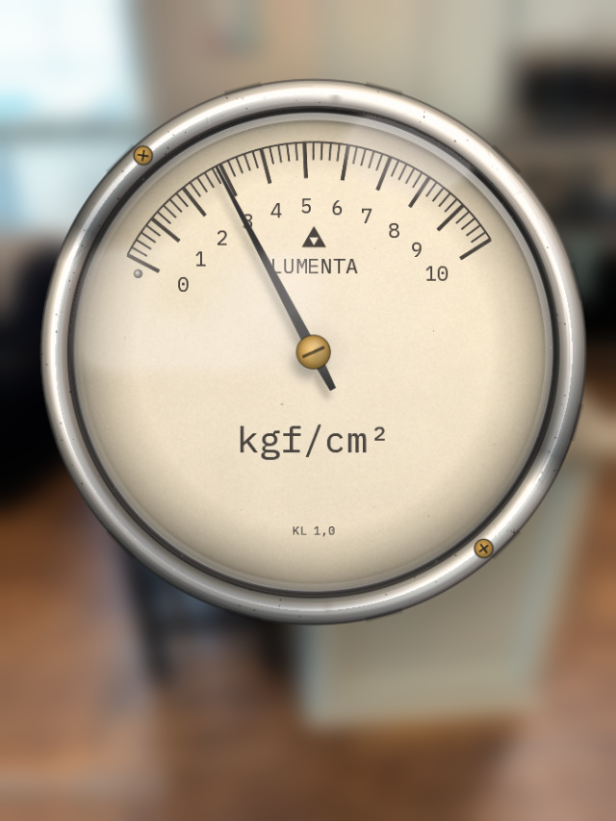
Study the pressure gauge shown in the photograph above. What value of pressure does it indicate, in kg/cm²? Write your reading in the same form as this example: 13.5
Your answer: 2.9
